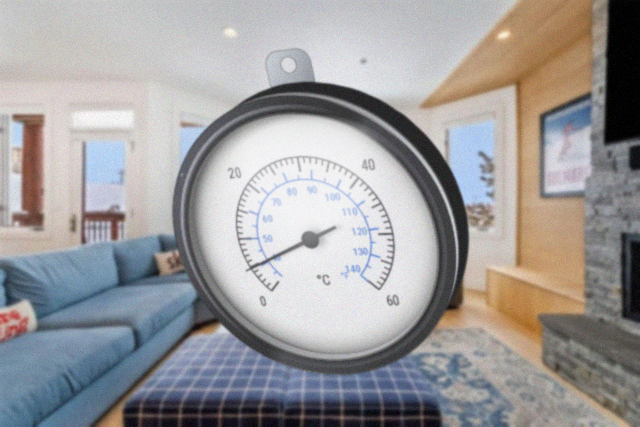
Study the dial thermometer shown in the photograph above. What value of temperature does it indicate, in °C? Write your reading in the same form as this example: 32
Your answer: 5
